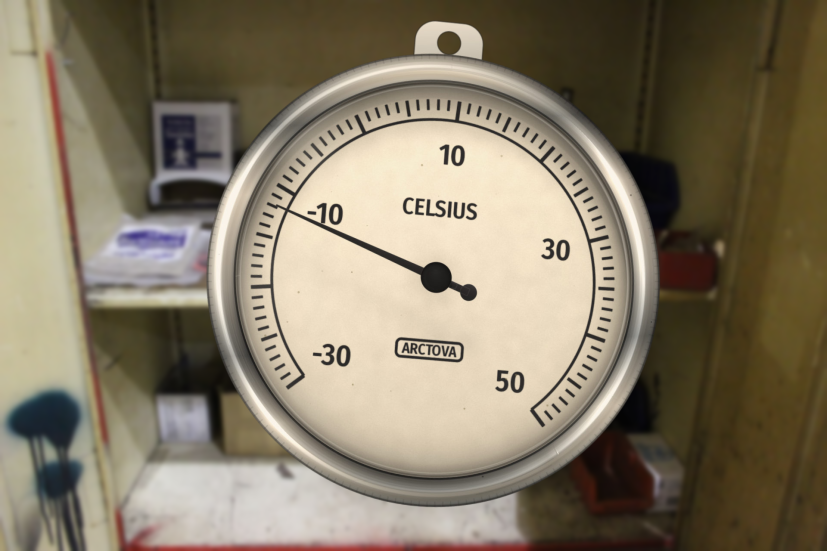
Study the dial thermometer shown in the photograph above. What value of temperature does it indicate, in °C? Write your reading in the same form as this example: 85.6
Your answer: -12
